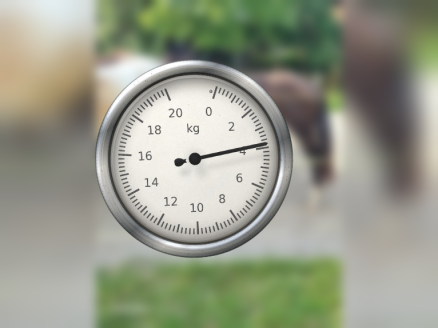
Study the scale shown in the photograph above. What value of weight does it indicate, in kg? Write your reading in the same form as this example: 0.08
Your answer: 3.8
